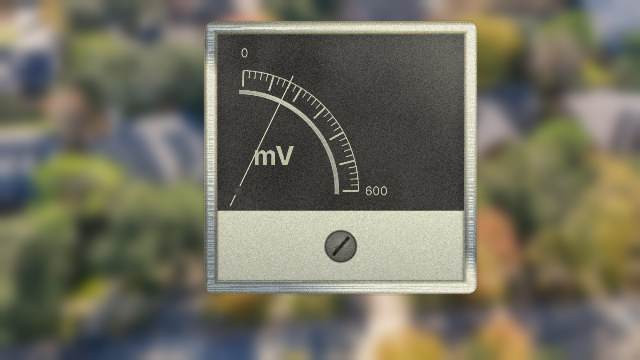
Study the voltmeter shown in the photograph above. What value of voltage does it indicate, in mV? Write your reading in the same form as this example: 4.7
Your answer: 160
